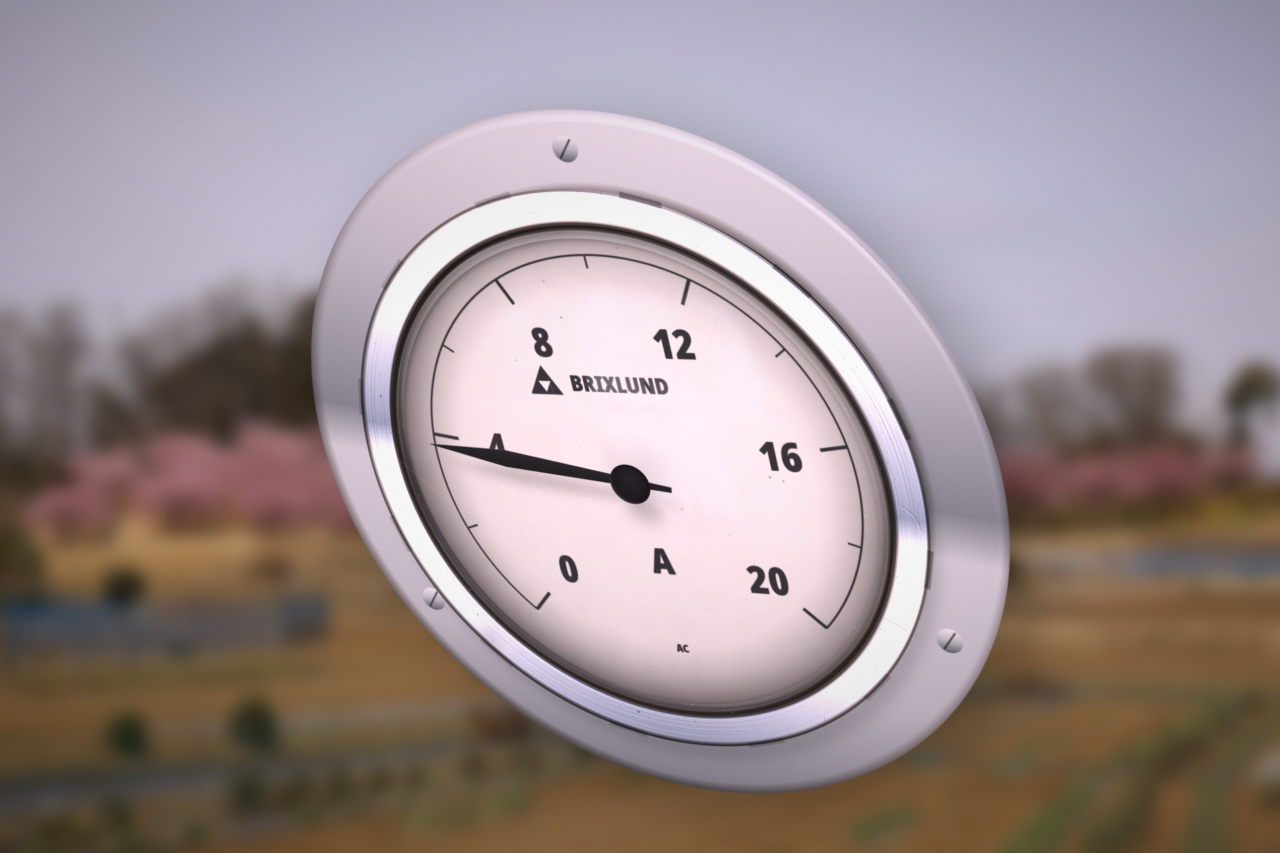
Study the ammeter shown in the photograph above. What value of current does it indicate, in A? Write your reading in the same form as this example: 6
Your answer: 4
